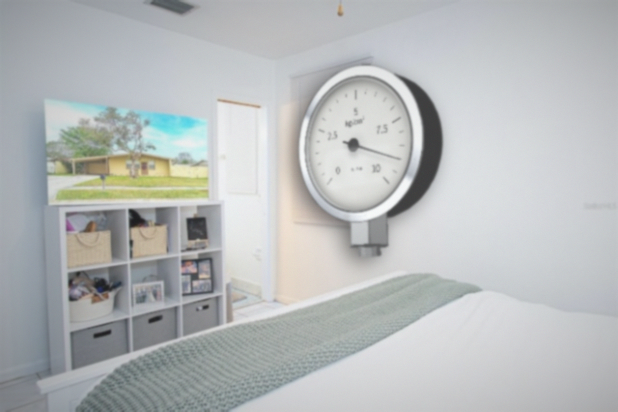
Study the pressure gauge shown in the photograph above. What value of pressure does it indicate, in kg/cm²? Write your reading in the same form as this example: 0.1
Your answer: 9
